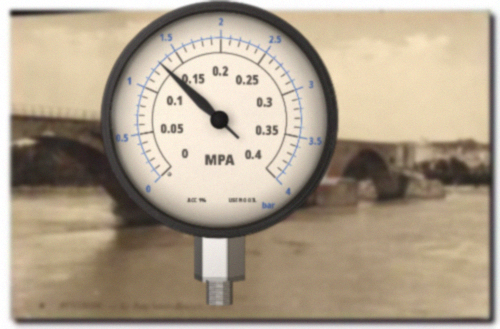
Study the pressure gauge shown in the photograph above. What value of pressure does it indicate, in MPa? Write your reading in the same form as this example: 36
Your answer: 0.13
